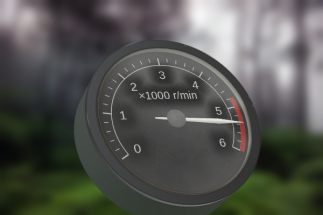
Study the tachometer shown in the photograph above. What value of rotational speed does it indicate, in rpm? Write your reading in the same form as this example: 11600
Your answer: 5400
